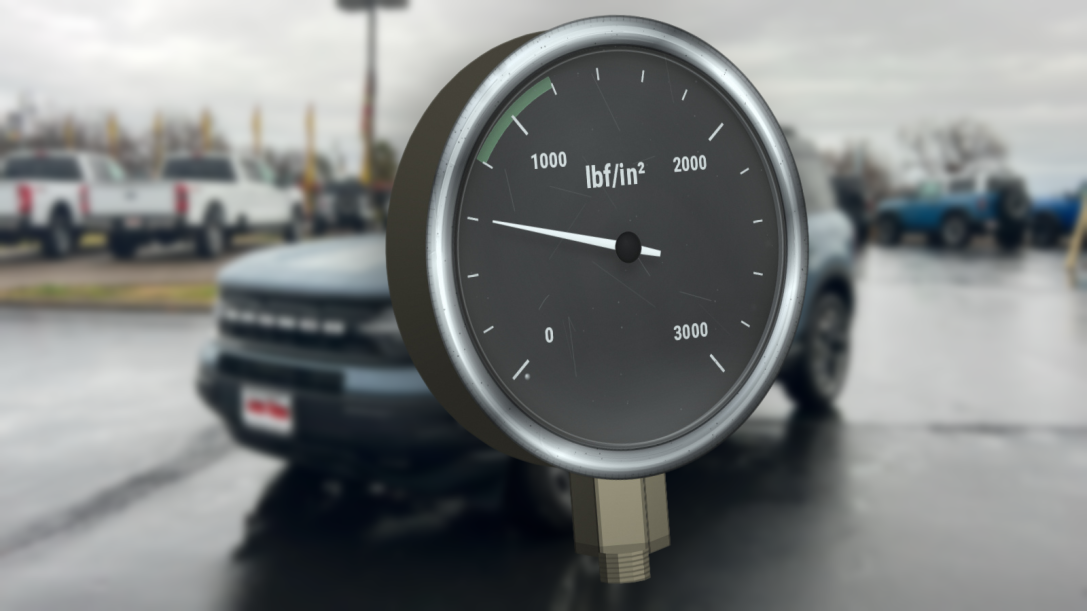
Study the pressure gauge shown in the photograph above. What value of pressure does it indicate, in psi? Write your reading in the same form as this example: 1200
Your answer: 600
